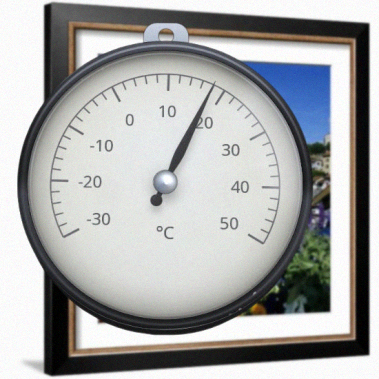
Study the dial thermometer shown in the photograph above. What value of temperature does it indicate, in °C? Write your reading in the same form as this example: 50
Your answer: 18
